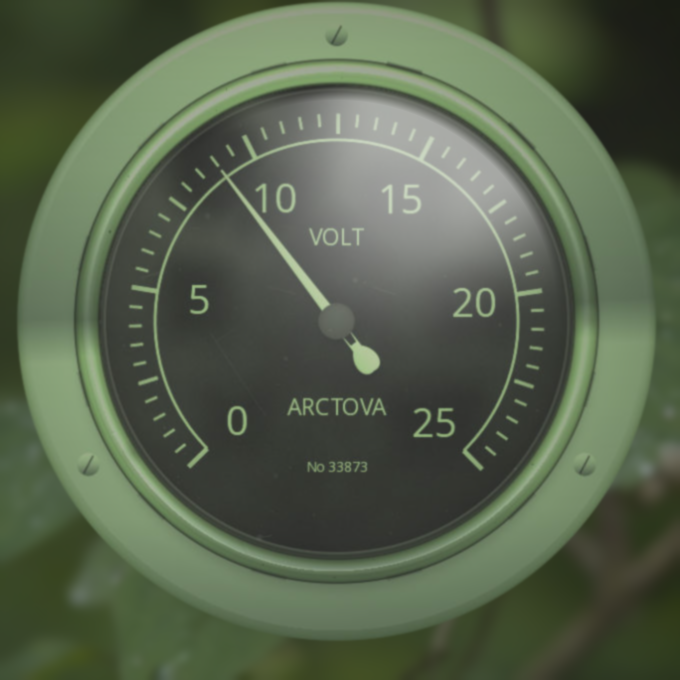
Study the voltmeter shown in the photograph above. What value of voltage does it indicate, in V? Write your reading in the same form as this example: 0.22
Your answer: 9
